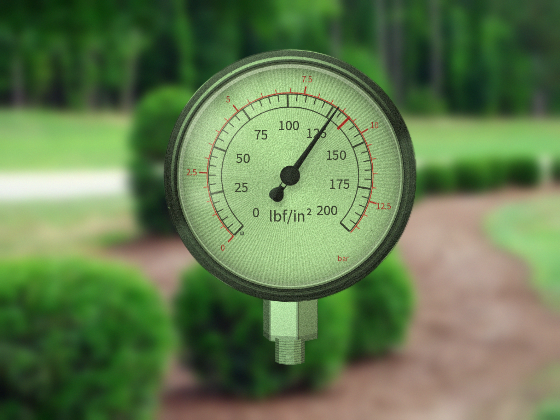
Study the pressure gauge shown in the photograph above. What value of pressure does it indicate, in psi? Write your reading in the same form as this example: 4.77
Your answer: 127.5
